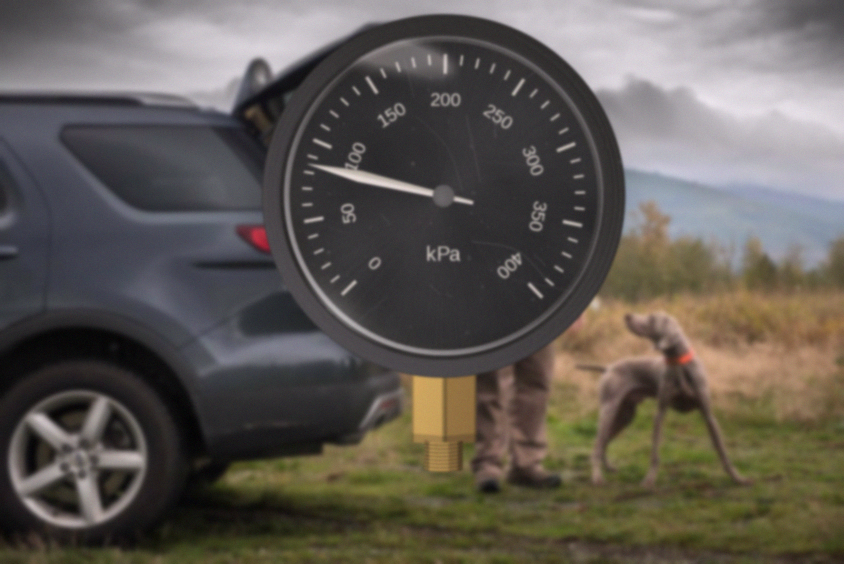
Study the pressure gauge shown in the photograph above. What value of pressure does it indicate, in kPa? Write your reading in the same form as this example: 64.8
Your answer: 85
